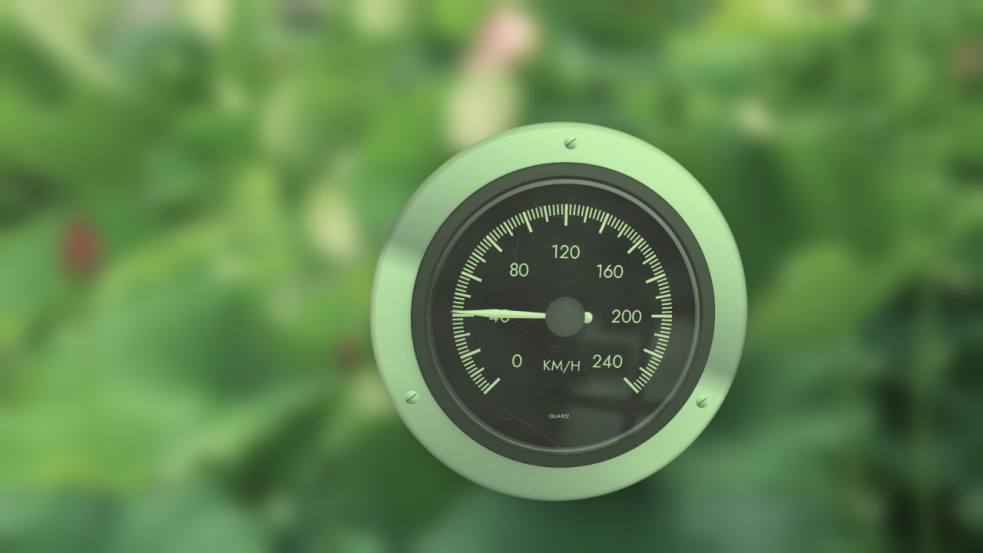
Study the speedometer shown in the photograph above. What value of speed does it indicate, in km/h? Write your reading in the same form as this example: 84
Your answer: 42
